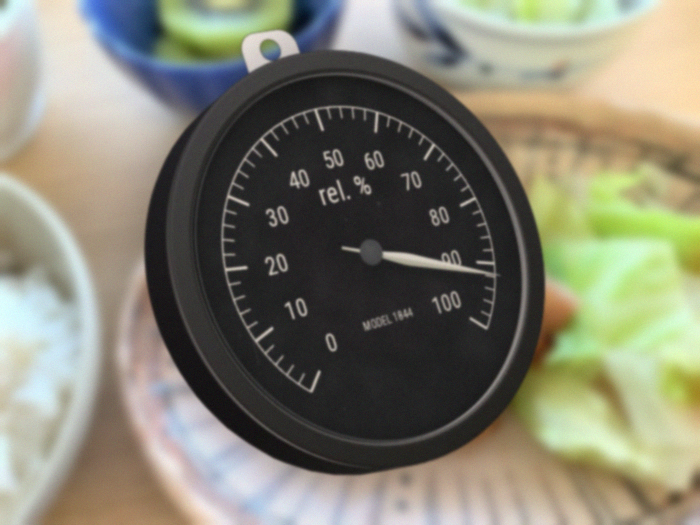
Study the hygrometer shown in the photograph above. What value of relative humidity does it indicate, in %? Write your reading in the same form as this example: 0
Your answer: 92
